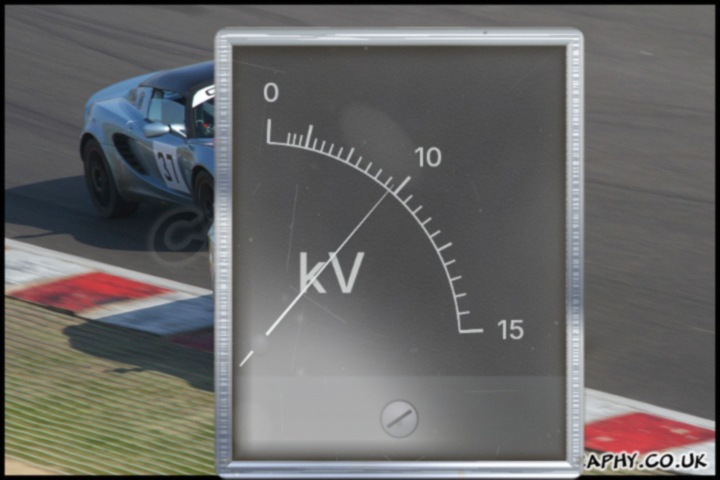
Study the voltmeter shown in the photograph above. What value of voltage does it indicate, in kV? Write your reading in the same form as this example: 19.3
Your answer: 9.75
